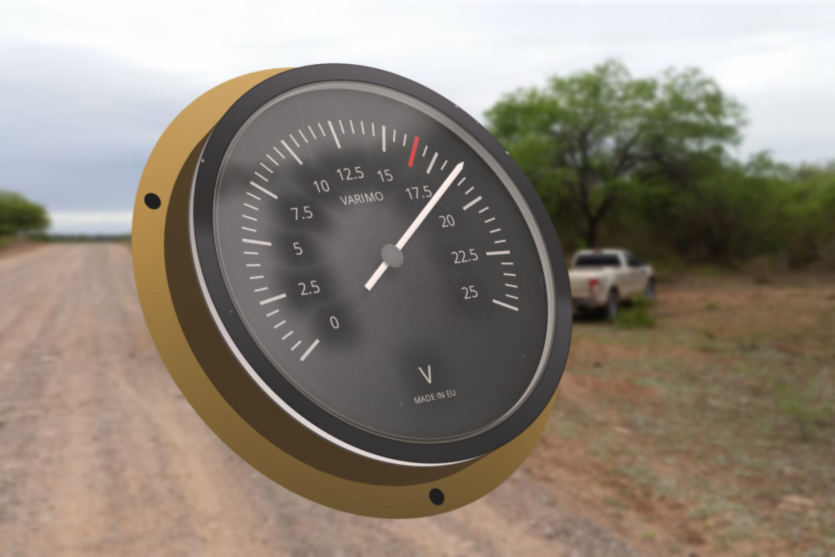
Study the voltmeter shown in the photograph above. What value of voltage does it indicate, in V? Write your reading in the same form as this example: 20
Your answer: 18.5
